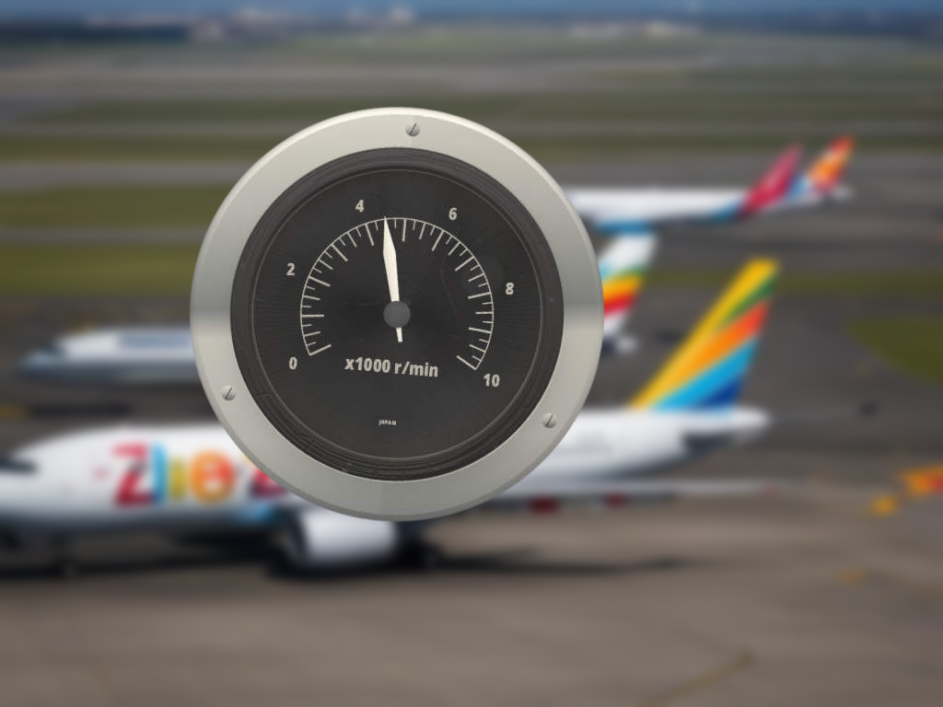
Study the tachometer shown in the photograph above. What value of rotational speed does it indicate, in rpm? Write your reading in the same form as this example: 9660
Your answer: 4500
